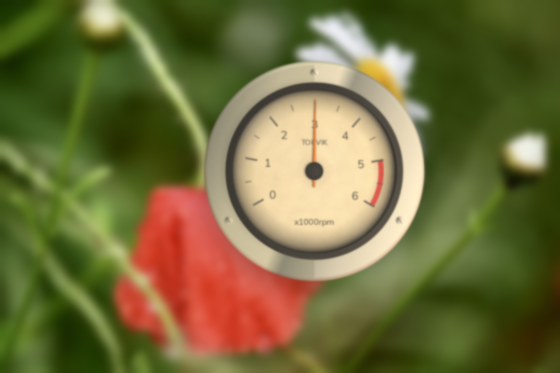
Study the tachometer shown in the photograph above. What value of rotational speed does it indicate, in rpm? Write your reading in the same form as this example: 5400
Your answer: 3000
